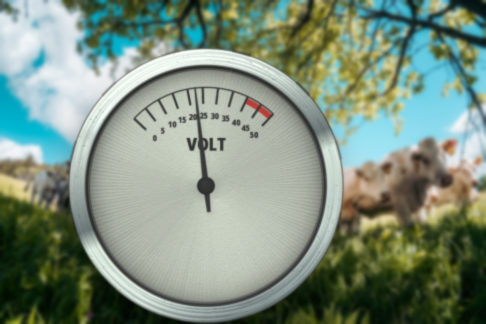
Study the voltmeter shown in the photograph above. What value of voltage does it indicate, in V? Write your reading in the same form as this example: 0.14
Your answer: 22.5
